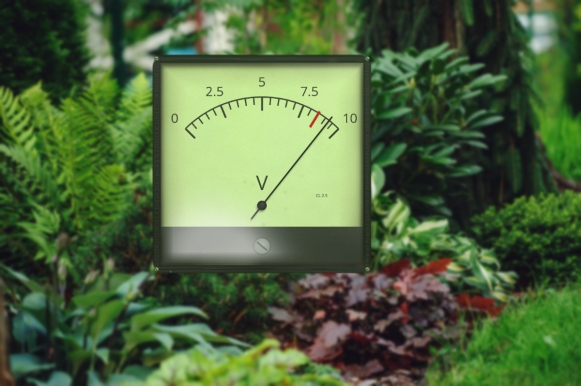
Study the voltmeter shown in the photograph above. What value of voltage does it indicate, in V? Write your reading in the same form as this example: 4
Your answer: 9.25
